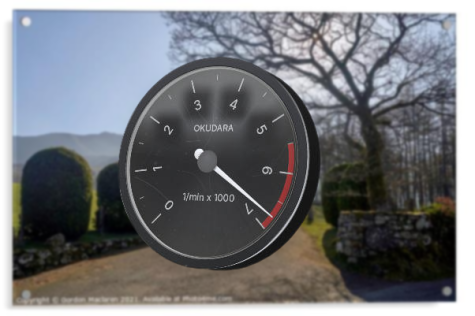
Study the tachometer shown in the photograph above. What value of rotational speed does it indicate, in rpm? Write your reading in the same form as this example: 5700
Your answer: 6750
